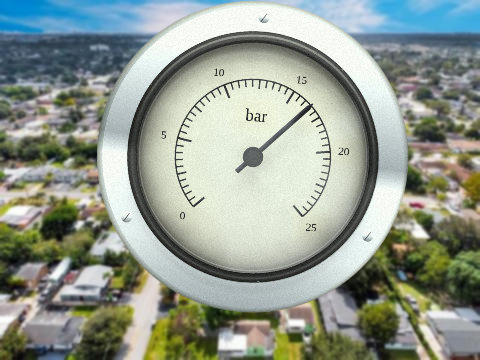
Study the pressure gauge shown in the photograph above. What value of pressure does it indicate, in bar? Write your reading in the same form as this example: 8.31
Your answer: 16.5
